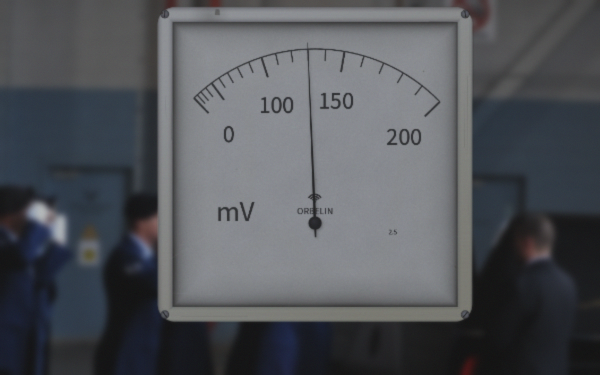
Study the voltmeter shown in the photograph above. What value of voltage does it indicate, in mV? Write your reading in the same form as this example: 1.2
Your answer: 130
